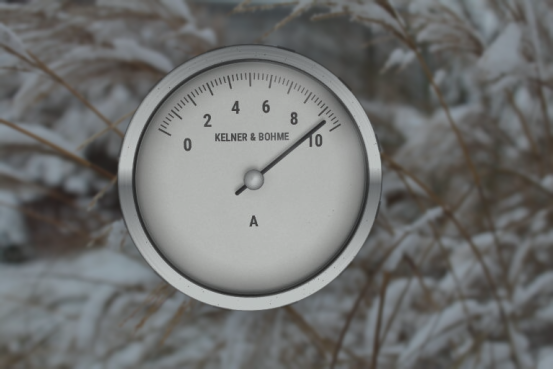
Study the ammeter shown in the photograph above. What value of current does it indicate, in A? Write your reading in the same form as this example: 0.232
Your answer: 9.4
